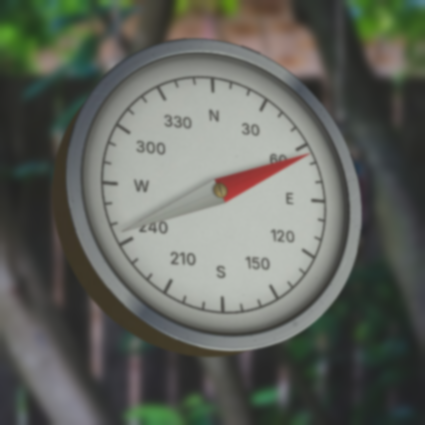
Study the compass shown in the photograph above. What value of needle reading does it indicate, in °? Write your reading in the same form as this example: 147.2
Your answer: 65
